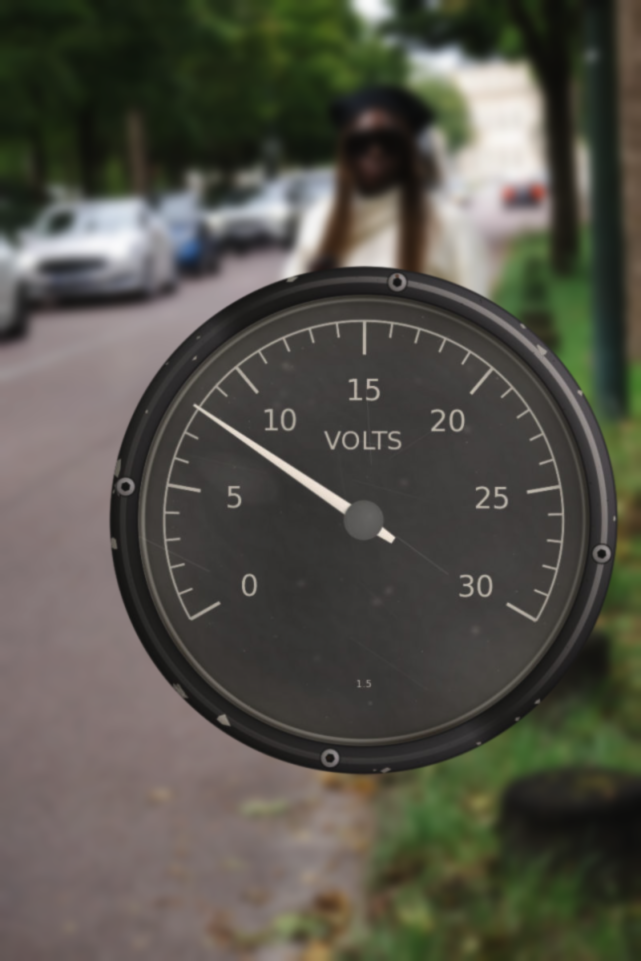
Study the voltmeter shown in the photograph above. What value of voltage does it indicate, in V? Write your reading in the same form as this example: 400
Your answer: 8
